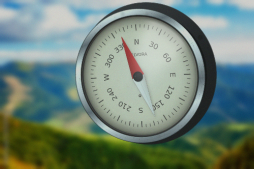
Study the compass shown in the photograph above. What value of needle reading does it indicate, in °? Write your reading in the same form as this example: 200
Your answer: 340
